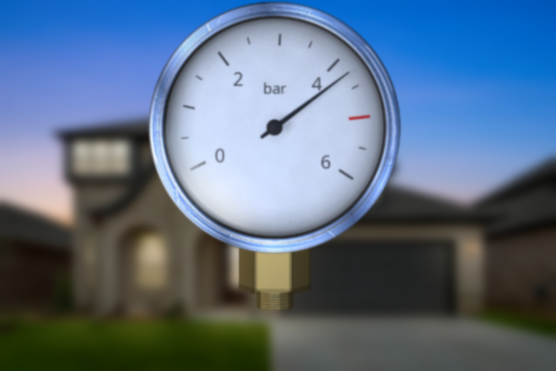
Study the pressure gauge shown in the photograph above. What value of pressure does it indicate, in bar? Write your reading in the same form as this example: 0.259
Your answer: 4.25
